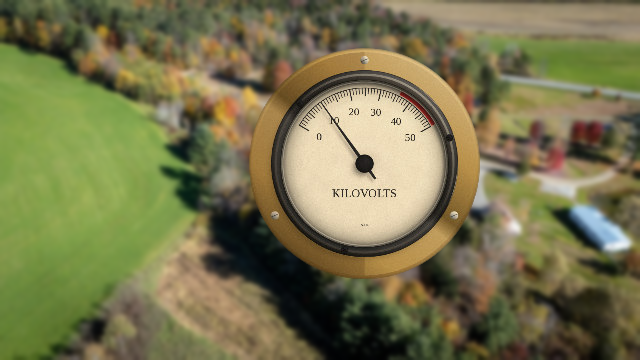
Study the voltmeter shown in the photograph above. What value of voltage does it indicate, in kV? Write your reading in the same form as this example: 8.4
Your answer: 10
